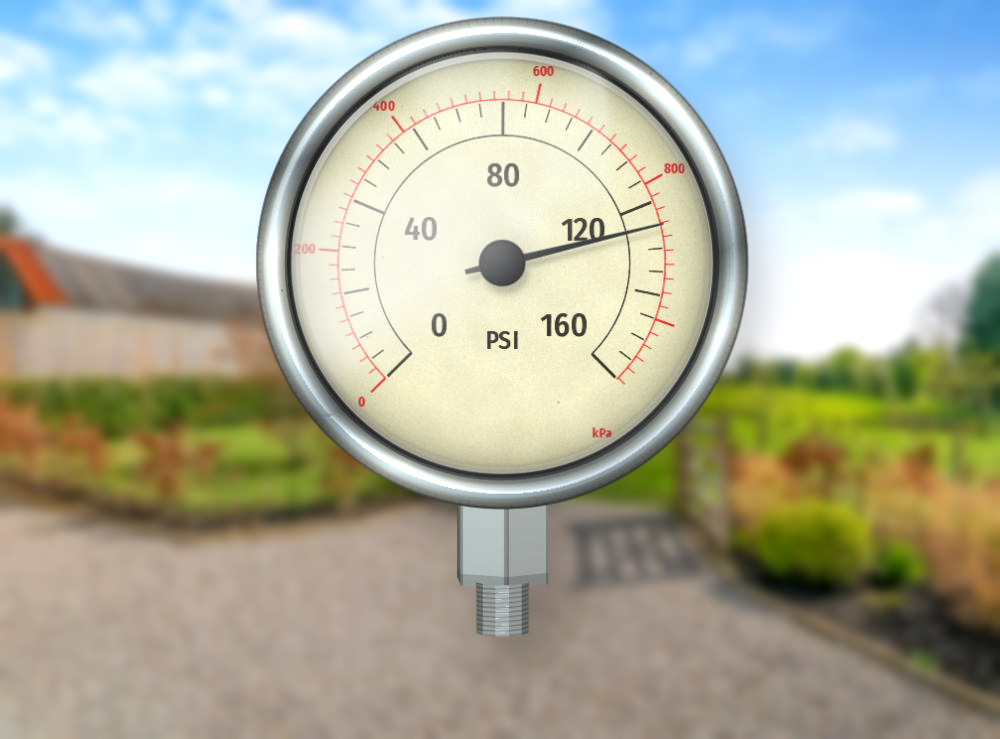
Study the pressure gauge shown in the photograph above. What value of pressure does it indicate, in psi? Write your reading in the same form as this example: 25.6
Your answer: 125
